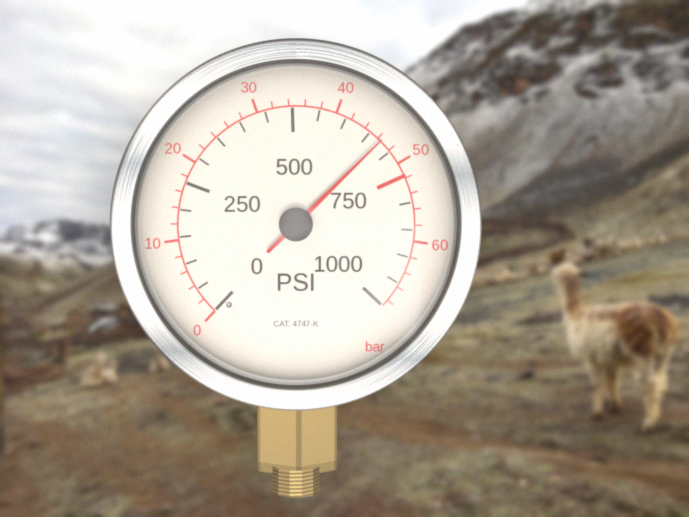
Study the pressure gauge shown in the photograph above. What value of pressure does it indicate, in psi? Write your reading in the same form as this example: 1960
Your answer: 675
